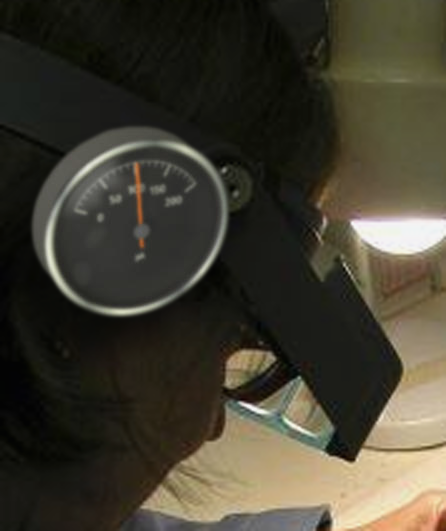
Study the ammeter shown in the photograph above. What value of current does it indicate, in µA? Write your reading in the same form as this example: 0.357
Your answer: 100
